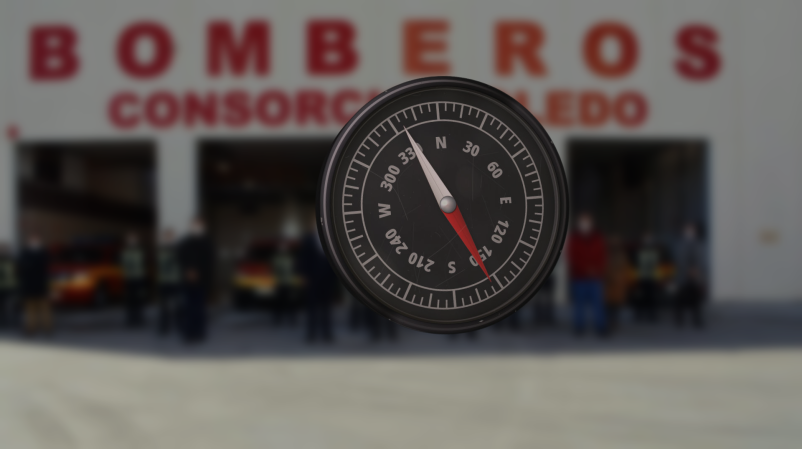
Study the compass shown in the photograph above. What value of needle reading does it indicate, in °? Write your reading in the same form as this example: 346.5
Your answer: 155
